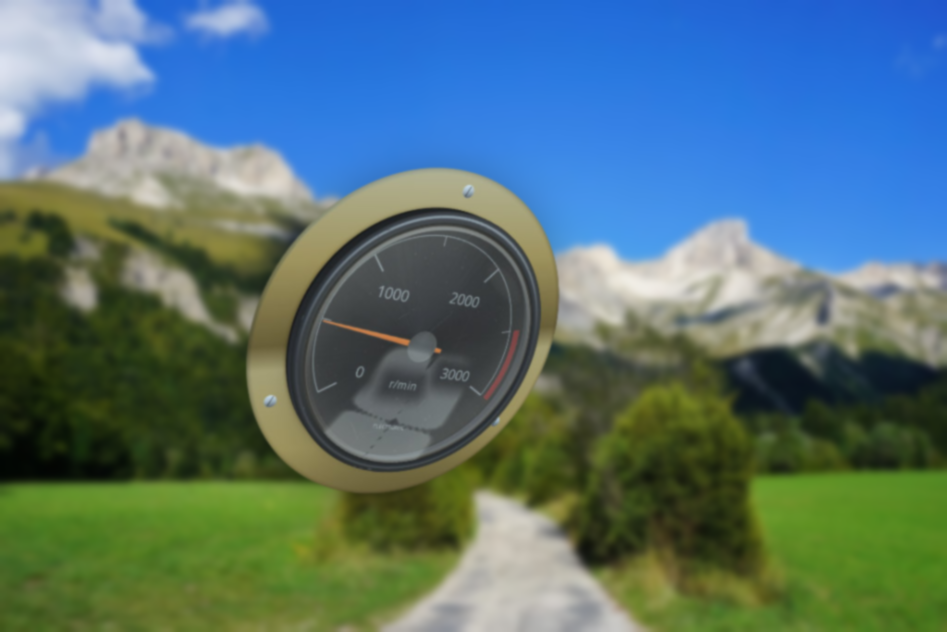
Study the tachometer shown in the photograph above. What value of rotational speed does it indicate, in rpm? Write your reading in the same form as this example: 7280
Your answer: 500
